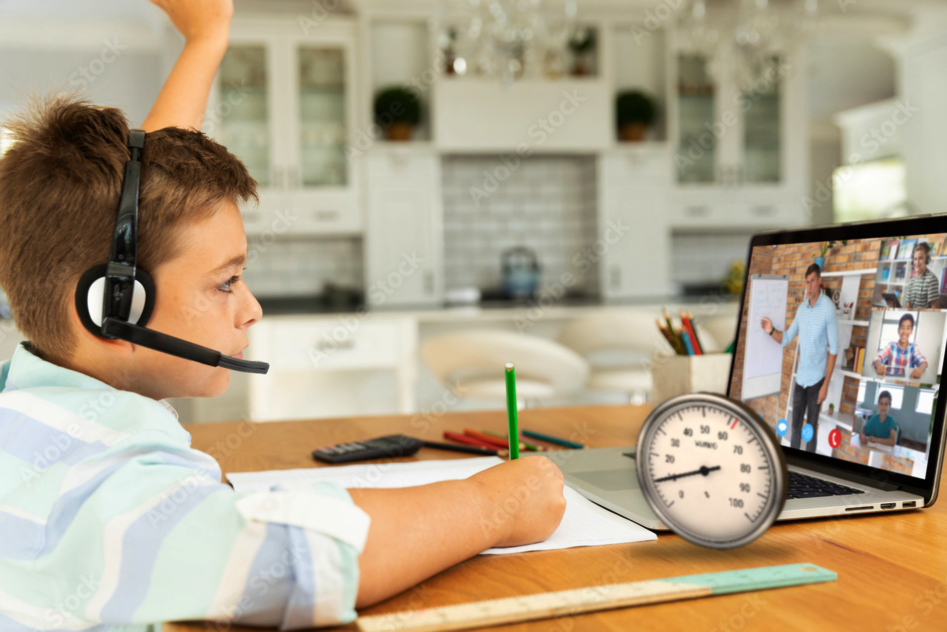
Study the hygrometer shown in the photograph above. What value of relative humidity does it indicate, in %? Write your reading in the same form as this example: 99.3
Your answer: 10
